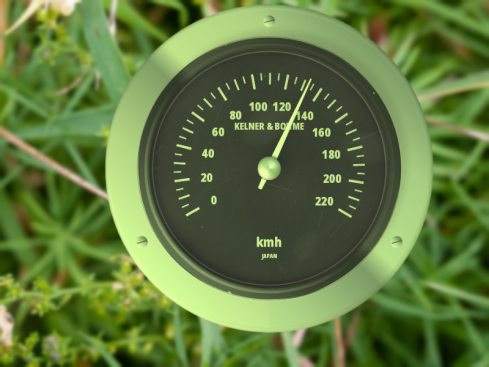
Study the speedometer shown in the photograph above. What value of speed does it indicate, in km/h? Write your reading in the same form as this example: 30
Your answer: 132.5
